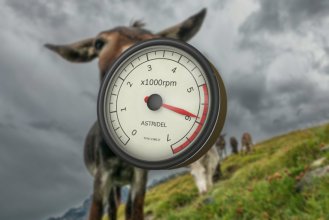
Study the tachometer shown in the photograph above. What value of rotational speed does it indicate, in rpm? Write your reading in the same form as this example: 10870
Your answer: 5875
